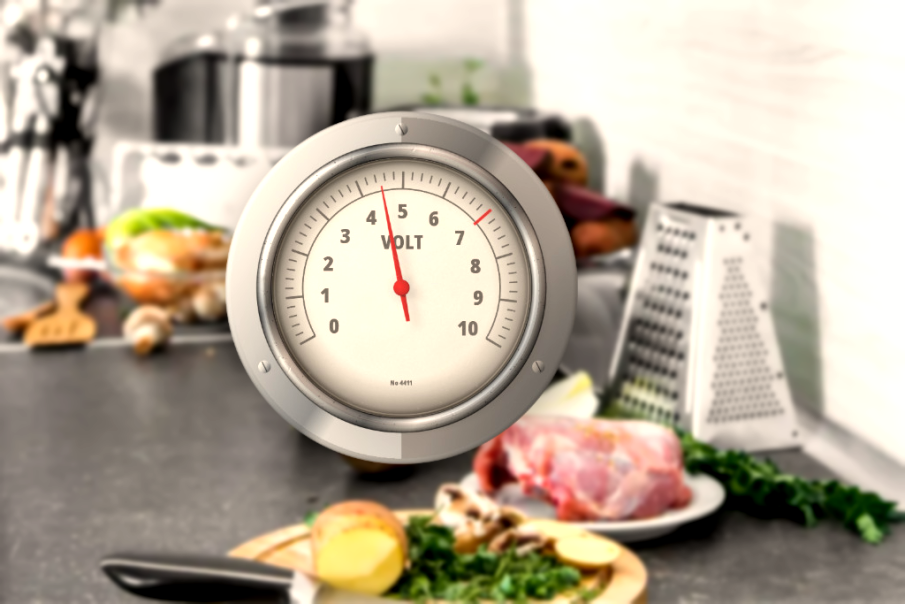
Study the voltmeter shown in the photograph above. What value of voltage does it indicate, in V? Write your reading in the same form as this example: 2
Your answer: 4.5
